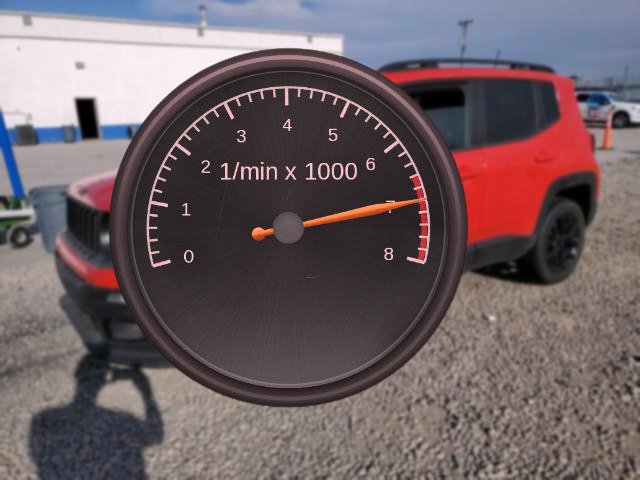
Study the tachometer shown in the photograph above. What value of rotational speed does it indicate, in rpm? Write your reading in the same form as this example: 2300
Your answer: 7000
